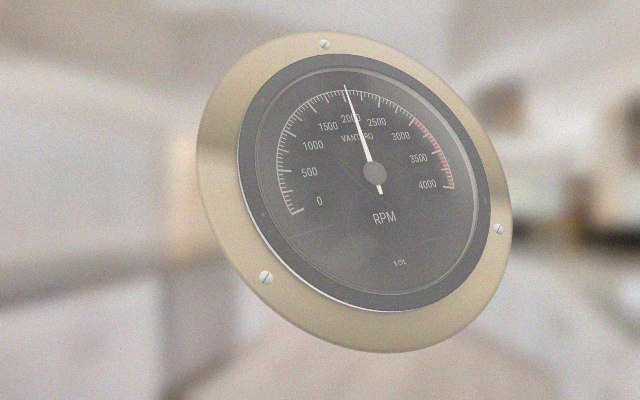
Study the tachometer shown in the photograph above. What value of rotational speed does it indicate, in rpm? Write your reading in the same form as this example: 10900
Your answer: 2000
